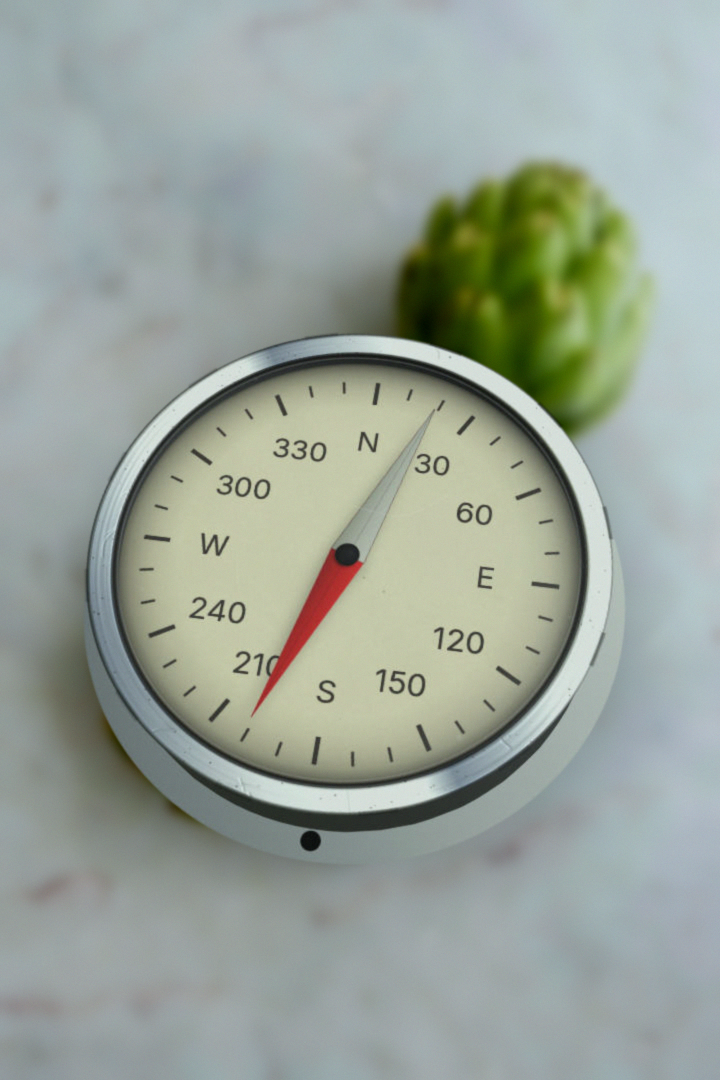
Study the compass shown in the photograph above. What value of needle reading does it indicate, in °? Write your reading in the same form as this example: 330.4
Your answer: 200
